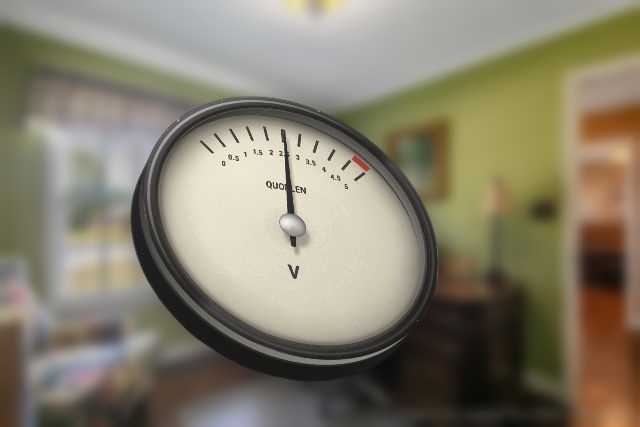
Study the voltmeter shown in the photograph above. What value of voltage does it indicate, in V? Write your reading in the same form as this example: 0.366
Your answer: 2.5
